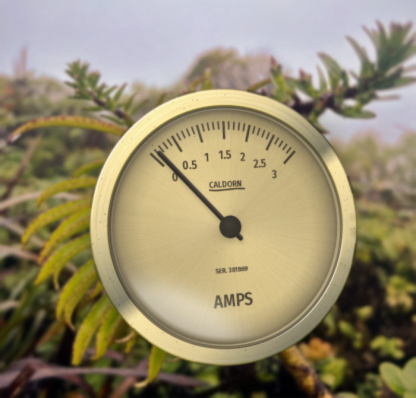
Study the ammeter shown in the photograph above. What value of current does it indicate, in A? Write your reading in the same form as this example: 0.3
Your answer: 0.1
